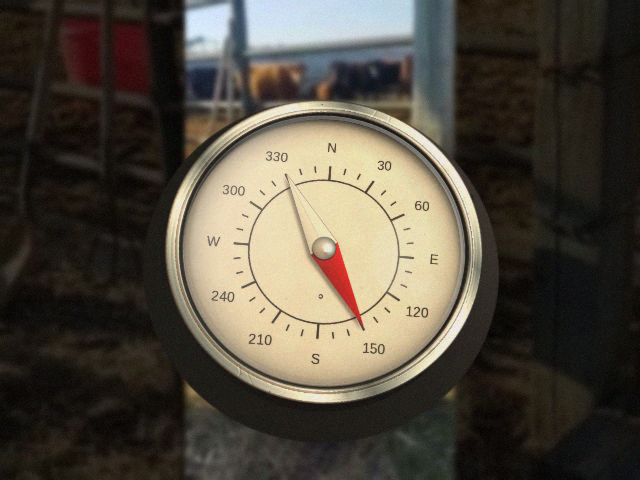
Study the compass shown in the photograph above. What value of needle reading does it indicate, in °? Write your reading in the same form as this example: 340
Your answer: 150
